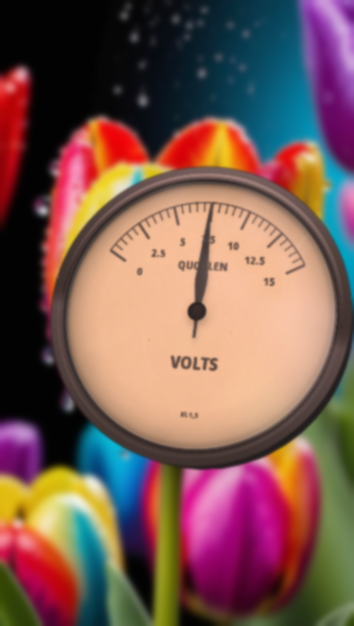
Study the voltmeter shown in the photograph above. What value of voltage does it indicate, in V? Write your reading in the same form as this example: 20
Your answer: 7.5
